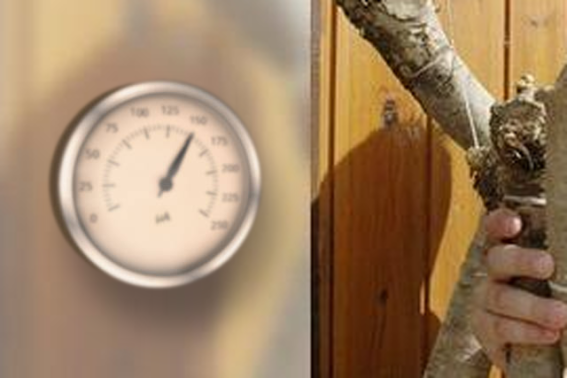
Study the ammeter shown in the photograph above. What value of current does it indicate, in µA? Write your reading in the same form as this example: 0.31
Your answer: 150
